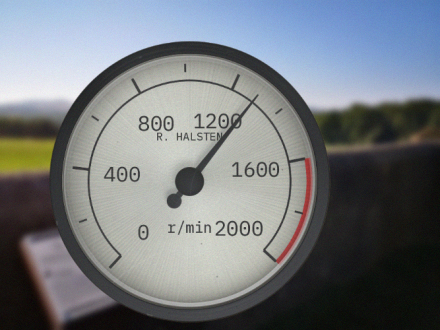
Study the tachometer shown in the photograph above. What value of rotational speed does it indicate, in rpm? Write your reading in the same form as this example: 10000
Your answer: 1300
